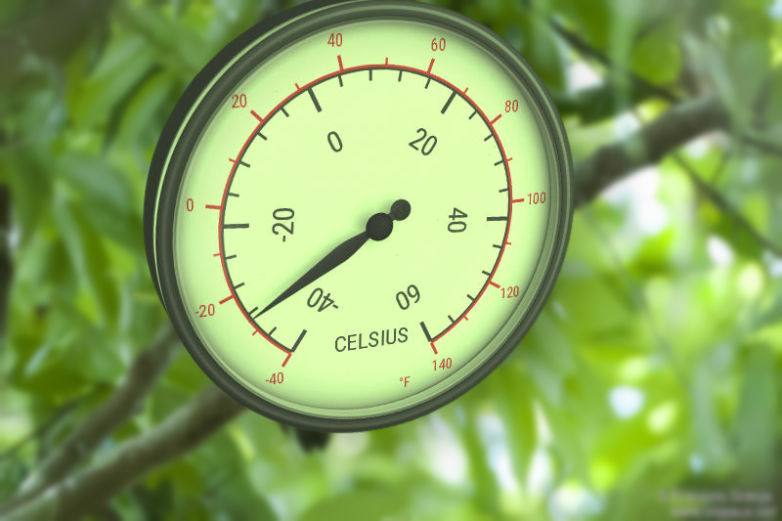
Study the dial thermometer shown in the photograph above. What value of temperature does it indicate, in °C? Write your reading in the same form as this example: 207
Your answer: -32
